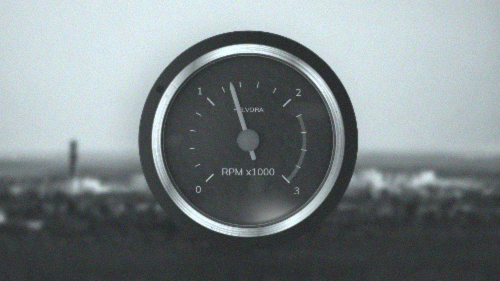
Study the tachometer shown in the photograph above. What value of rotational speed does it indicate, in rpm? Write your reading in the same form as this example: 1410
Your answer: 1300
